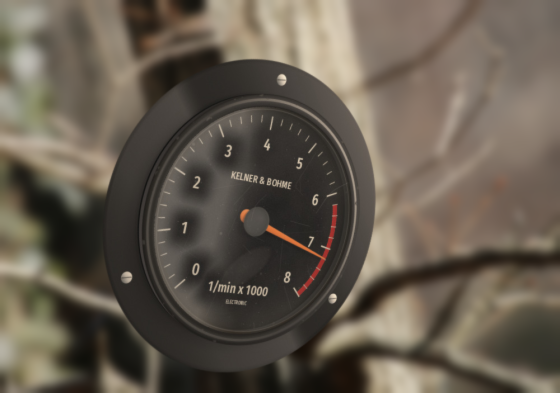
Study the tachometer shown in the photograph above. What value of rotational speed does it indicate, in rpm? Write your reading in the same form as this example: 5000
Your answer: 7200
